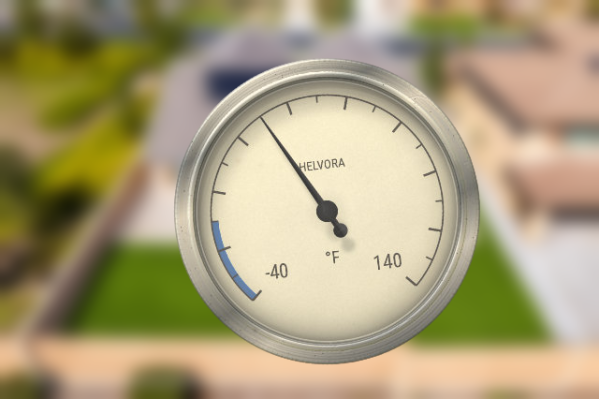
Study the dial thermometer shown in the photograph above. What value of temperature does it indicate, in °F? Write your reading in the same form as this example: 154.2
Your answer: 30
